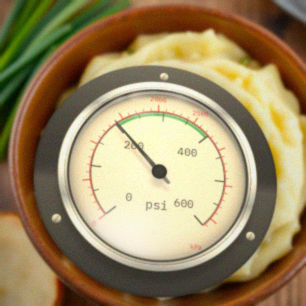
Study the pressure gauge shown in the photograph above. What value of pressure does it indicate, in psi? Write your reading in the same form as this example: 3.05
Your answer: 200
